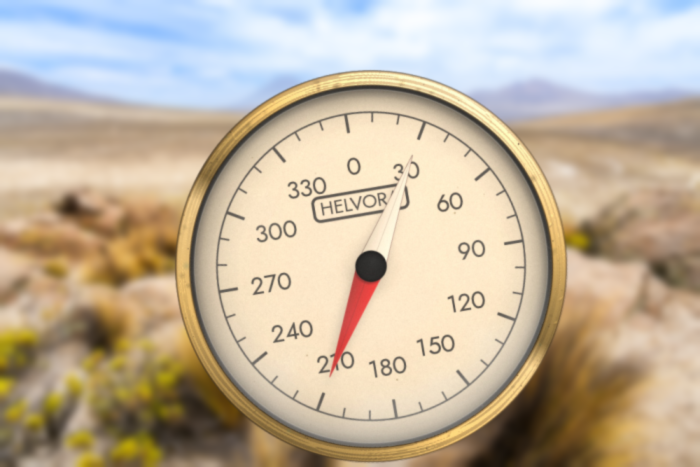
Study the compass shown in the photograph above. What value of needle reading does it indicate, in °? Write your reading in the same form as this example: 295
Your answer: 210
